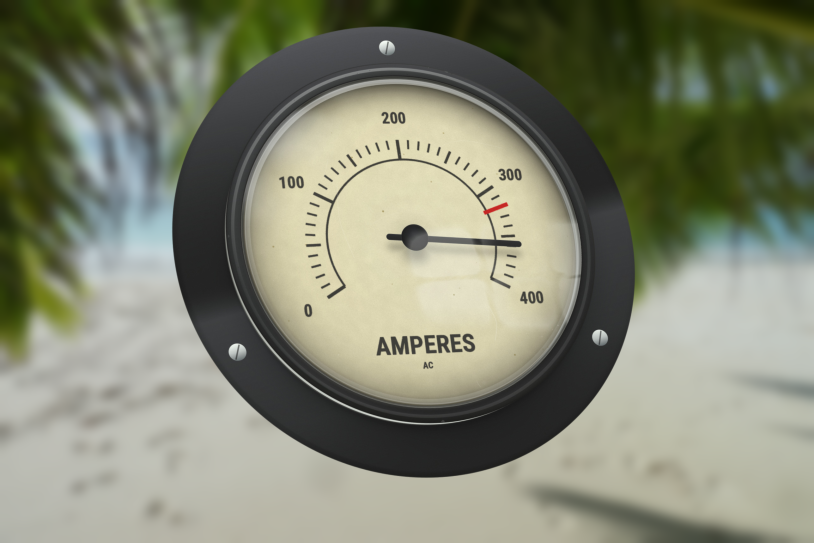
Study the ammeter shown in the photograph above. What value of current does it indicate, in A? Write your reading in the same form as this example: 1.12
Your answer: 360
